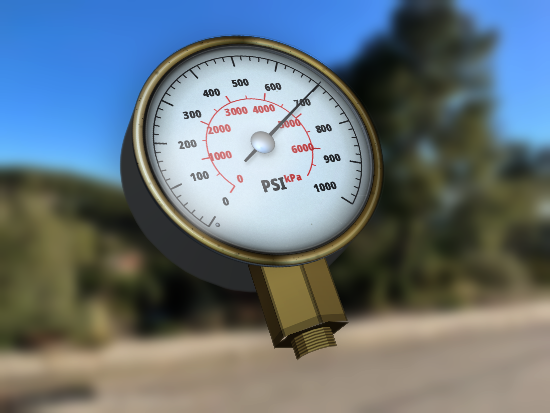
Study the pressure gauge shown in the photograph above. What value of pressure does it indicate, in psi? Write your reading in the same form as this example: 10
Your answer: 700
